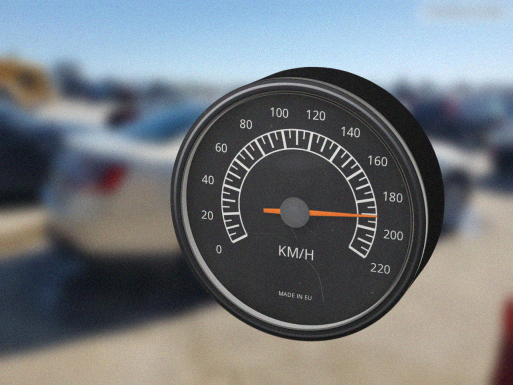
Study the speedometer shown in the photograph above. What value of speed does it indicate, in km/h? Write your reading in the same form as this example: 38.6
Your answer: 190
